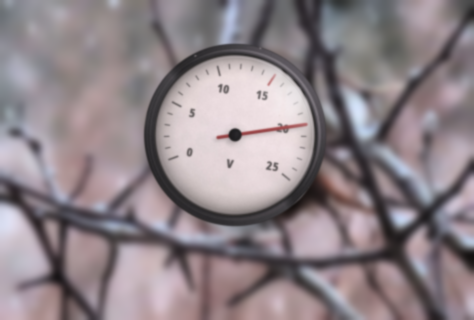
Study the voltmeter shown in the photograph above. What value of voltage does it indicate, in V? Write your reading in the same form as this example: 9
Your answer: 20
